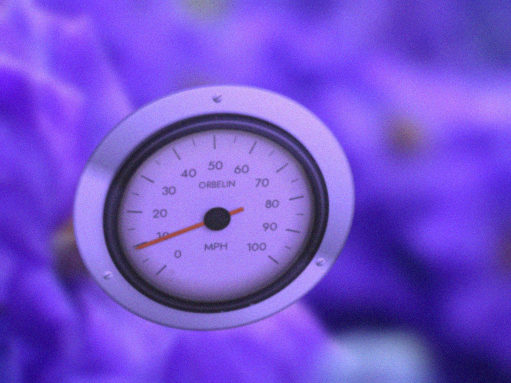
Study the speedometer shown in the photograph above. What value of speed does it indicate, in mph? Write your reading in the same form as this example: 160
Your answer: 10
